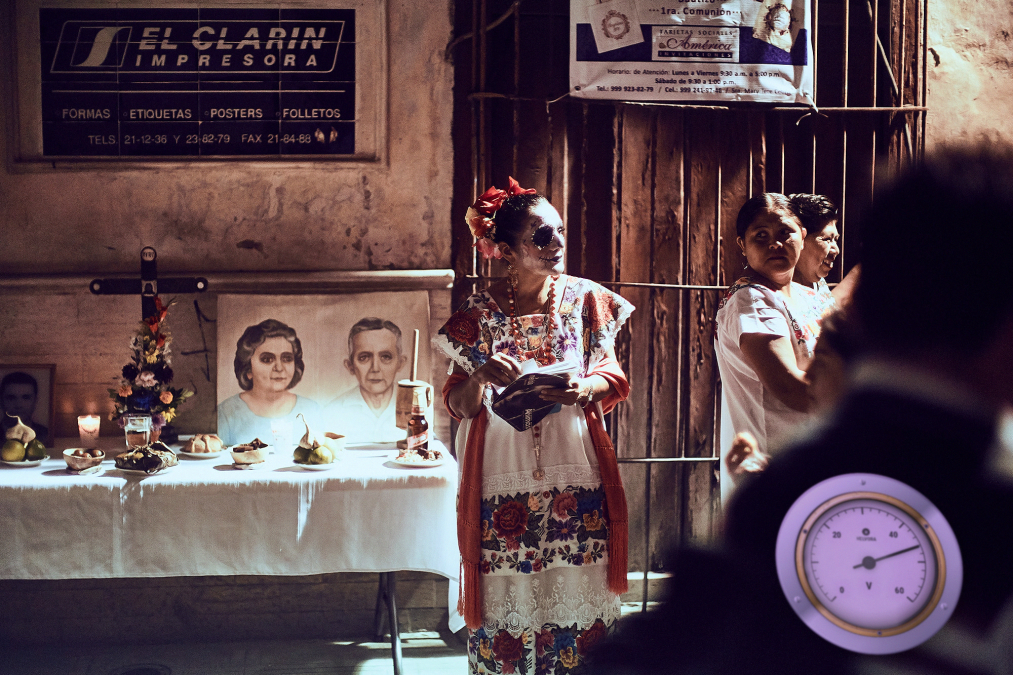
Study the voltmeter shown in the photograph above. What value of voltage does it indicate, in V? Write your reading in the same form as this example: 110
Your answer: 46
